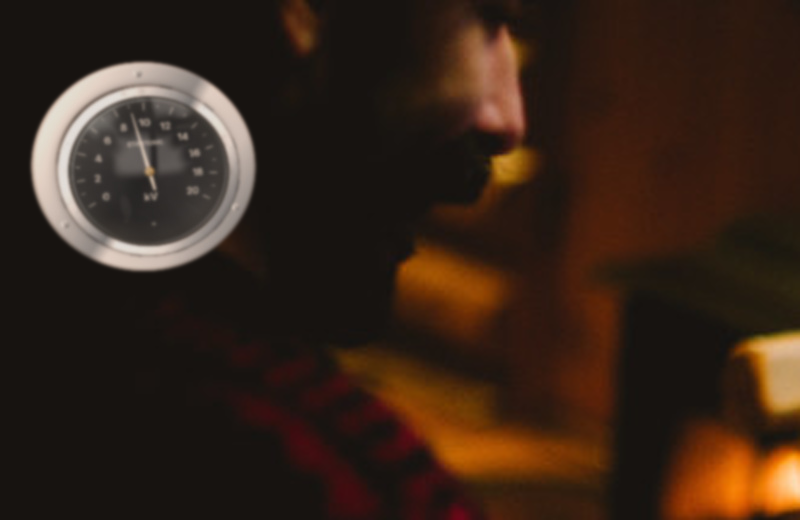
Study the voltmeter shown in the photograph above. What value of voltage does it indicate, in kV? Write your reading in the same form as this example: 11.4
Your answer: 9
